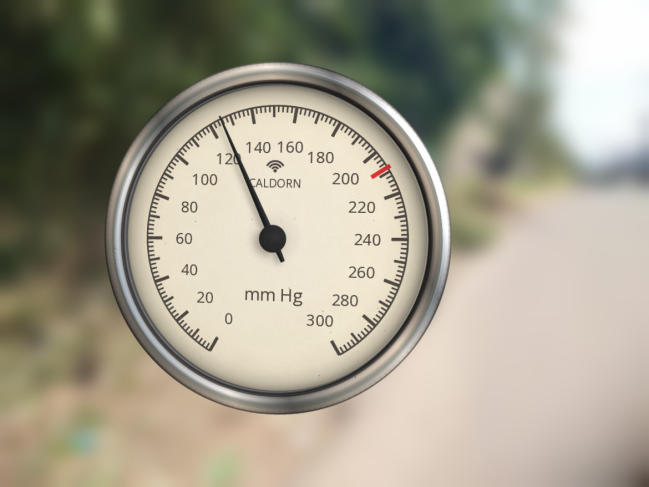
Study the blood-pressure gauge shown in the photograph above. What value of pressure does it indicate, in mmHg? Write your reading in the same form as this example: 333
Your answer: 126
